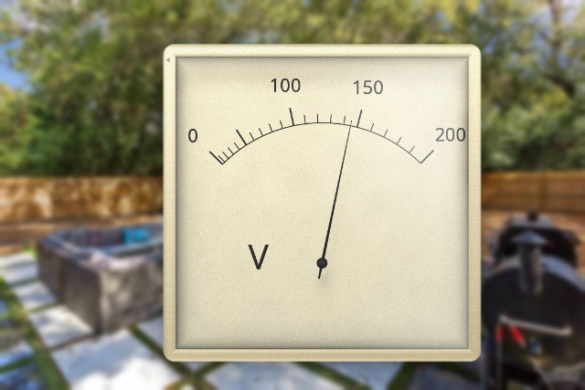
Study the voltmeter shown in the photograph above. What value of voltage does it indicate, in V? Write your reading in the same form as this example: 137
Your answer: 145
